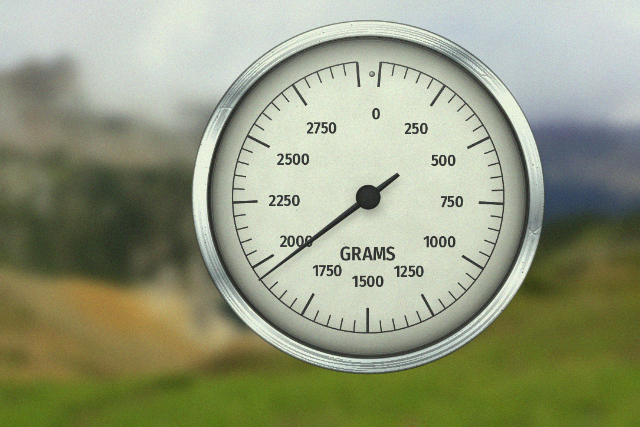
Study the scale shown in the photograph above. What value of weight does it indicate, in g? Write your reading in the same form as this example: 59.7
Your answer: 1950
